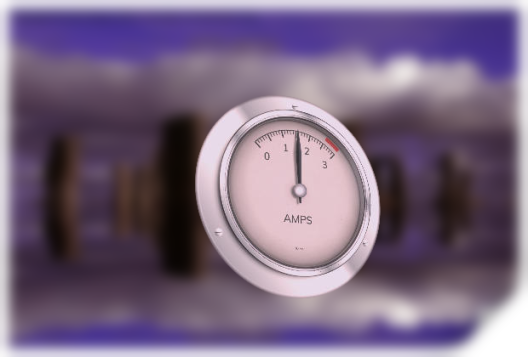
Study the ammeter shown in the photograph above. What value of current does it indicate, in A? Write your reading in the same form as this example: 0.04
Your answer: 1.5
